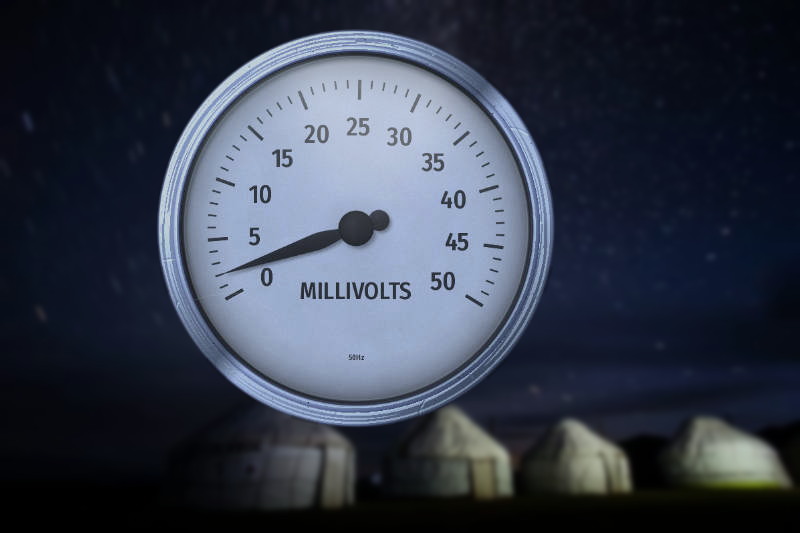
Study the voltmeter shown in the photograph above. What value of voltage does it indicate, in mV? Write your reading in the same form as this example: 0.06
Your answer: 2
